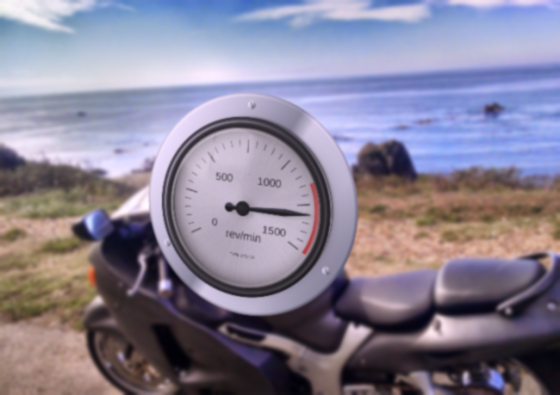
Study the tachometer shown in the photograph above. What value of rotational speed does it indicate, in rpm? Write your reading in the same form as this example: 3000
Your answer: 1300
